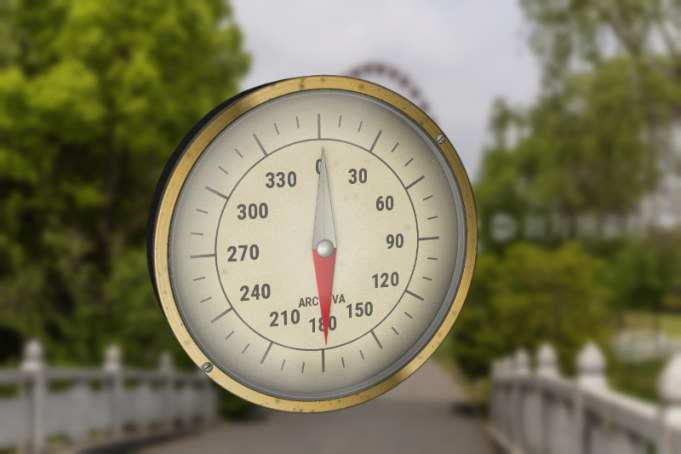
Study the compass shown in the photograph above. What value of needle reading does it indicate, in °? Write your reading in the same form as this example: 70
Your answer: 180
